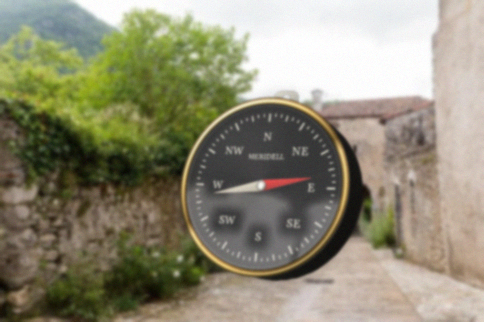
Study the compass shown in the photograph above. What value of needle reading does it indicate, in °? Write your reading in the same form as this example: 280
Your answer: 80
